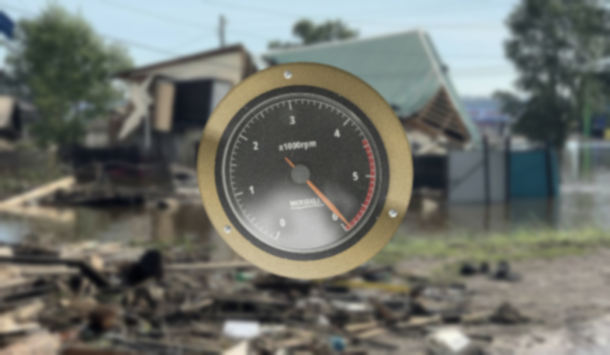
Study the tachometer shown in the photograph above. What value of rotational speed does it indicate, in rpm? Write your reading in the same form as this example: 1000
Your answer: 5900
